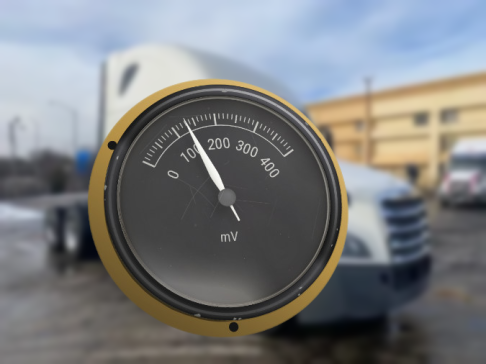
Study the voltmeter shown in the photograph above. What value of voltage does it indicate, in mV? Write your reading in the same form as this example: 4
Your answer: 130
